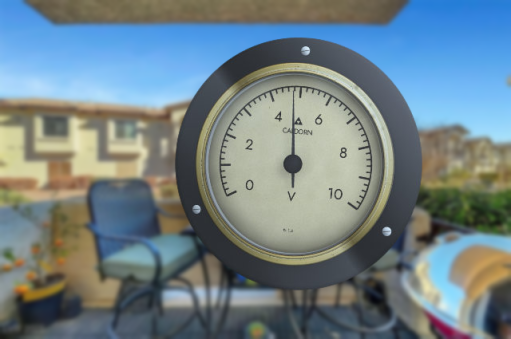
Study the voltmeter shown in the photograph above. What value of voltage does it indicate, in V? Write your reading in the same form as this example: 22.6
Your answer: 4.8
